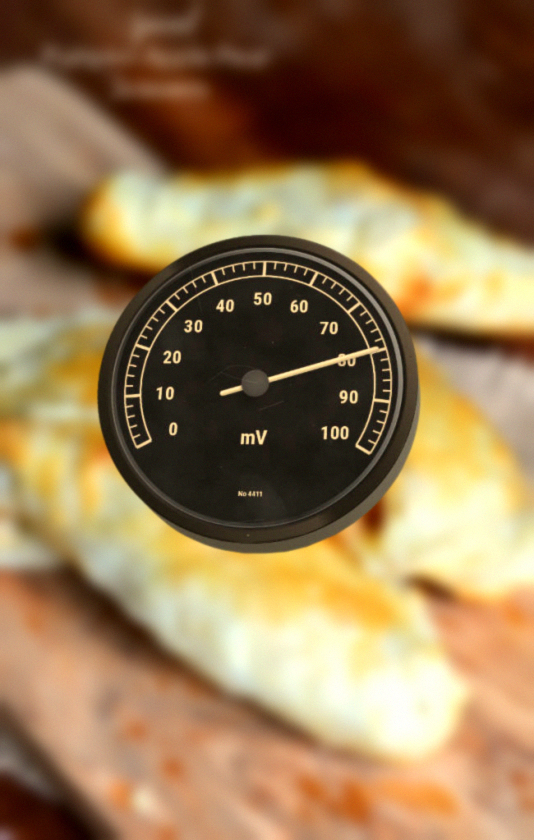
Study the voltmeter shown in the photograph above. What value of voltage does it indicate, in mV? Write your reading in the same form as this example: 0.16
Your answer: 80
